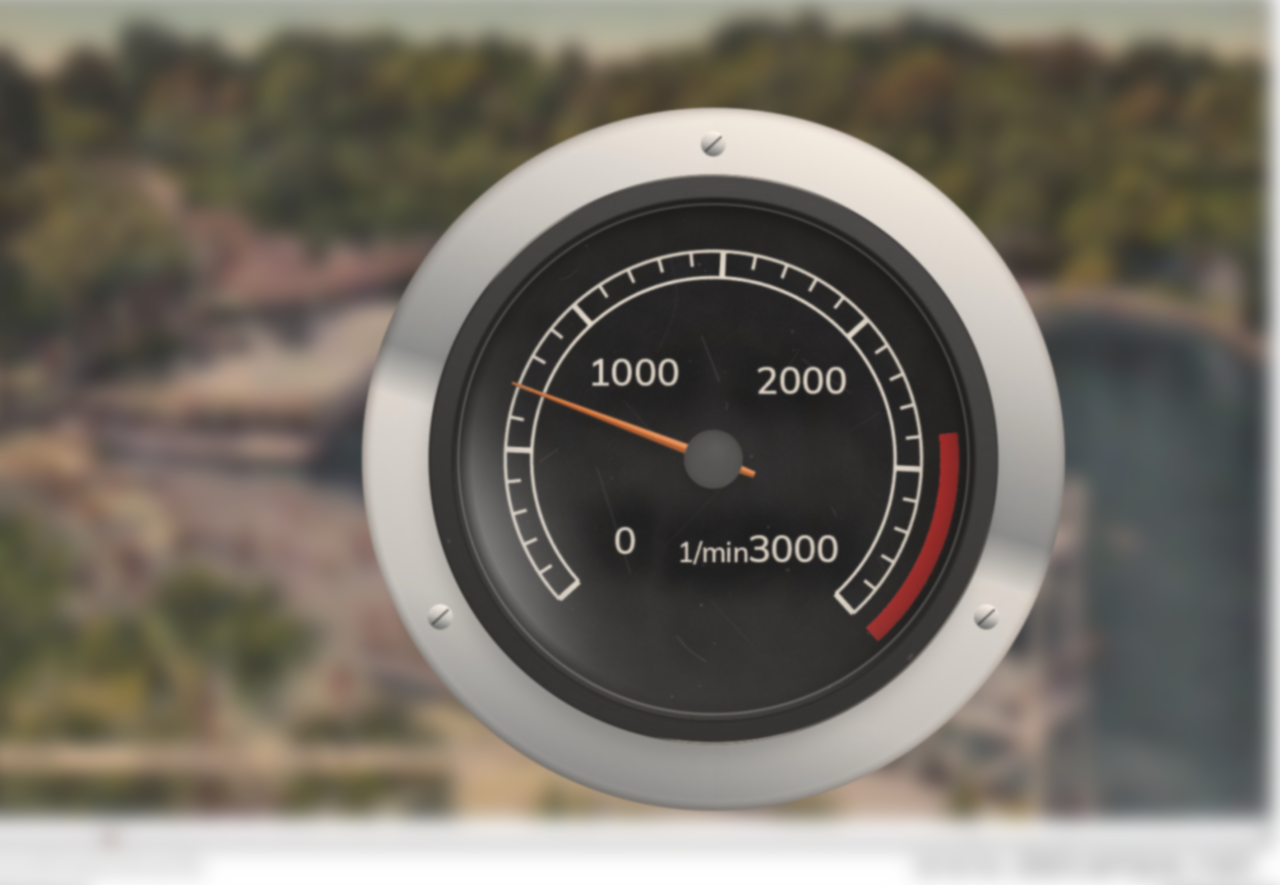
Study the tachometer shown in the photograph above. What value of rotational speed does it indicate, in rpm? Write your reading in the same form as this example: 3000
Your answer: 700
